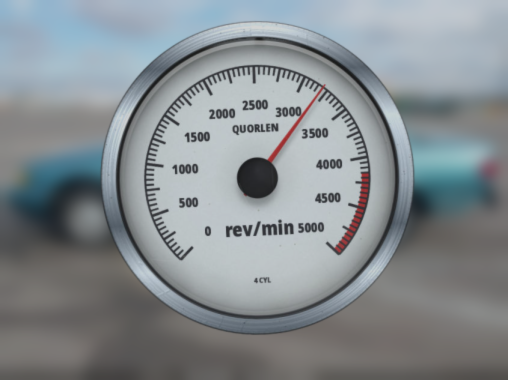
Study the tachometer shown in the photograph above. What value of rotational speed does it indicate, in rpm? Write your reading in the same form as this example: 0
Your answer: 3200
